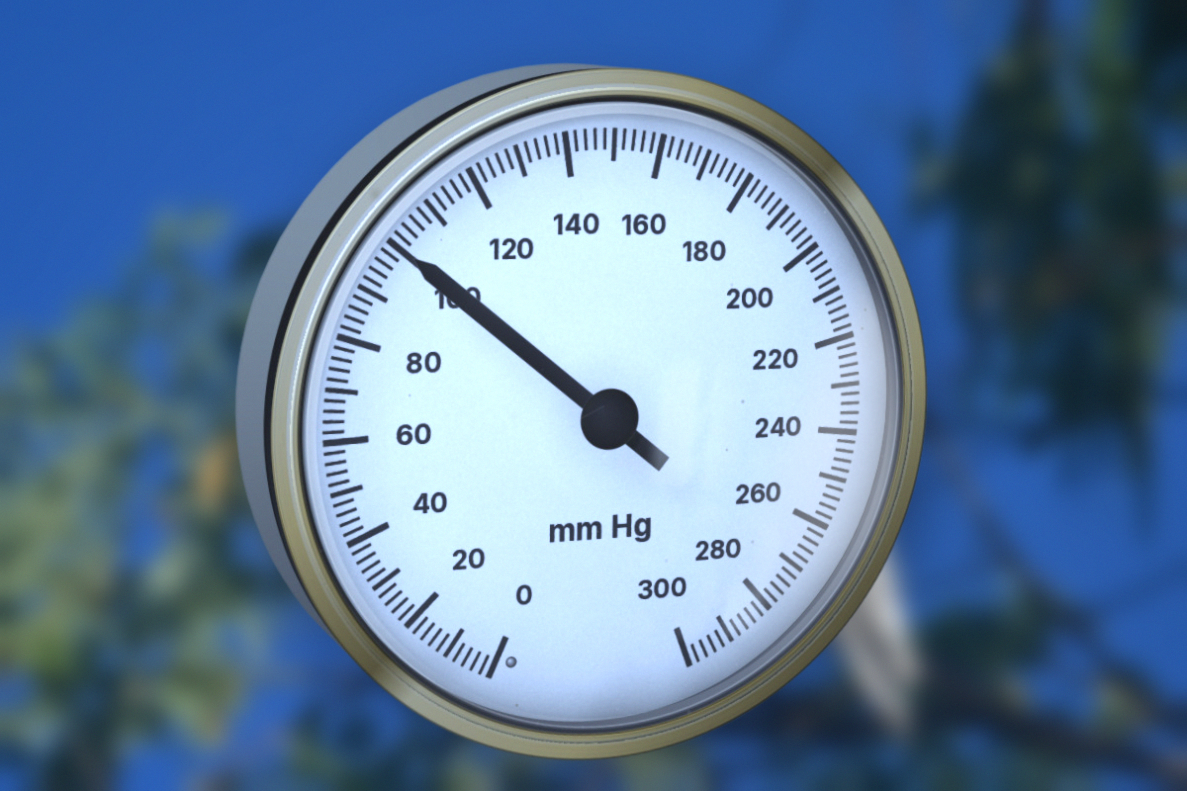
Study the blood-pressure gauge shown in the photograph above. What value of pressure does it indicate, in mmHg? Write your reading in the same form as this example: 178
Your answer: 100
